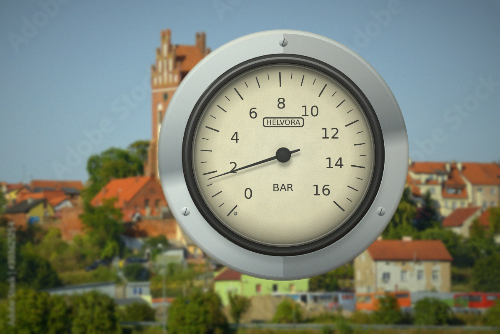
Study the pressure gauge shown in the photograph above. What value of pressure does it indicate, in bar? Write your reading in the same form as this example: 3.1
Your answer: 1.75
